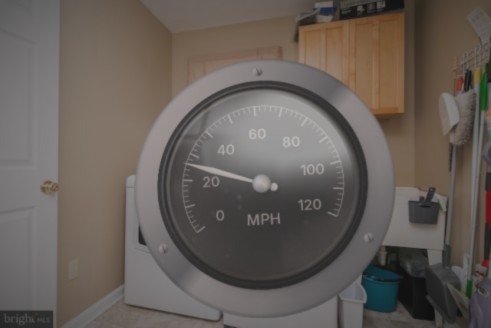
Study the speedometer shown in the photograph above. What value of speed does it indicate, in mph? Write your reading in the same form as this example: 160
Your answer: 26
